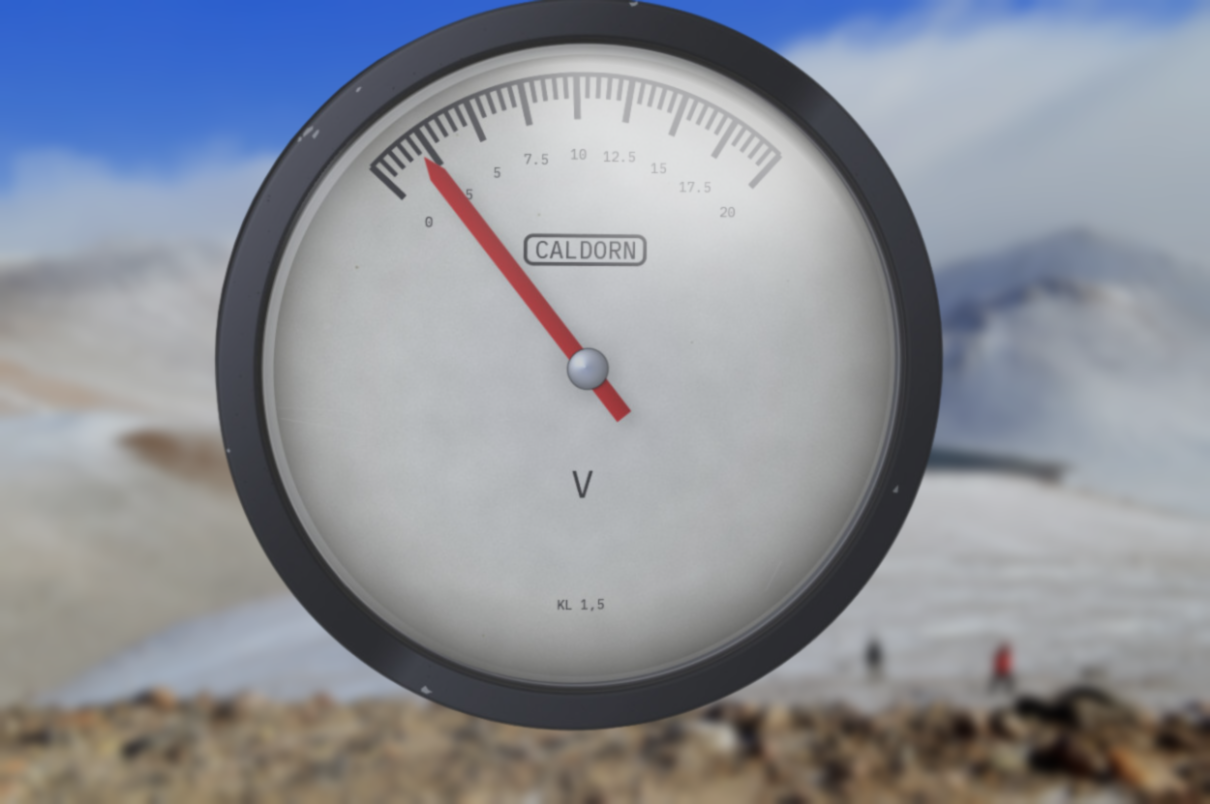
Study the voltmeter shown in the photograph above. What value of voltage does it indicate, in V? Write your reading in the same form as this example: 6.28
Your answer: 2
